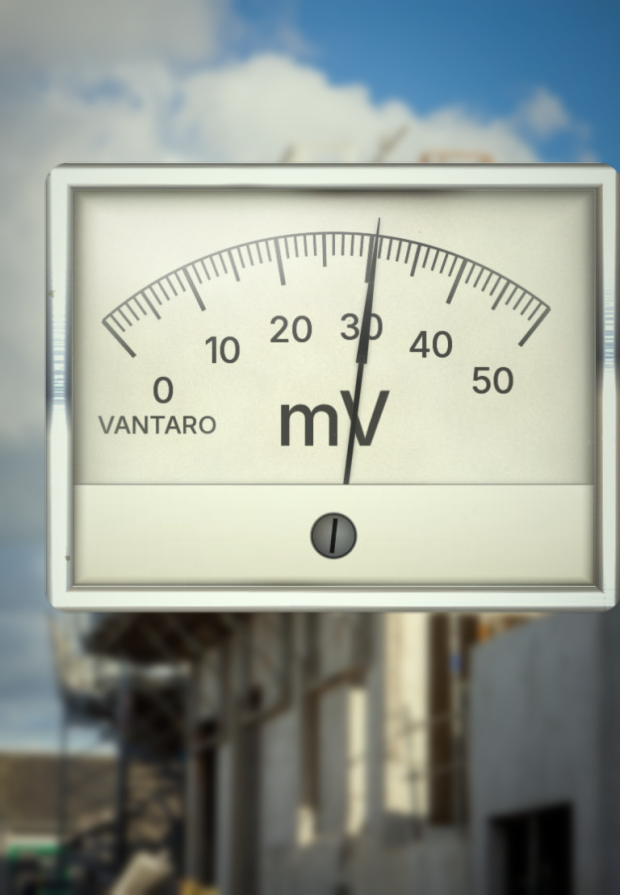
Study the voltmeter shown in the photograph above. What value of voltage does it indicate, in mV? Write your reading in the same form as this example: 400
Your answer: 30.5
